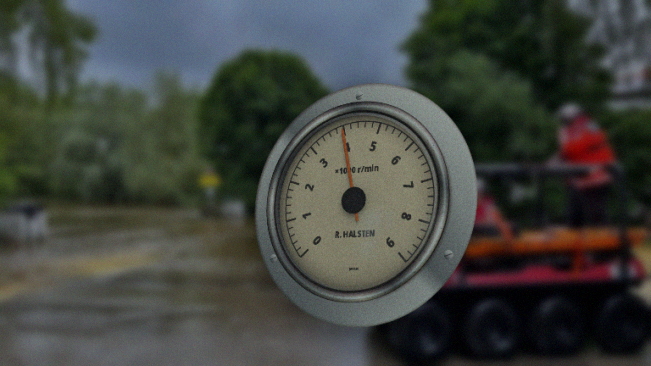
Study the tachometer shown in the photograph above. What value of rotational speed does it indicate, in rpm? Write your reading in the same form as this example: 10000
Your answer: 4000
